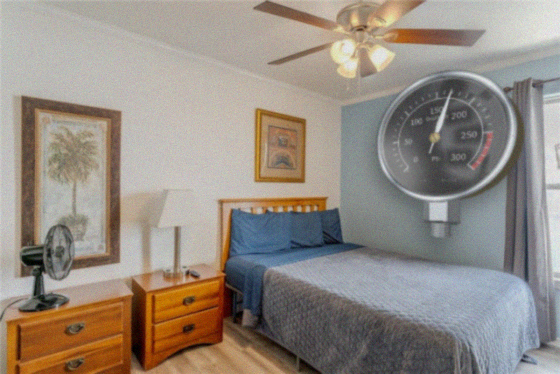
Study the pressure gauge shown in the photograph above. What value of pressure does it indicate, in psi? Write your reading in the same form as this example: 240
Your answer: 170
